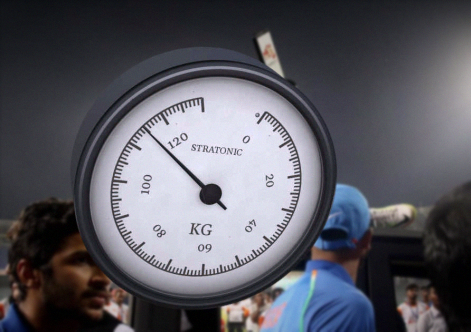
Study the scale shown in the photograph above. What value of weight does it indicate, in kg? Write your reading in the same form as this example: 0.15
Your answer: 115
